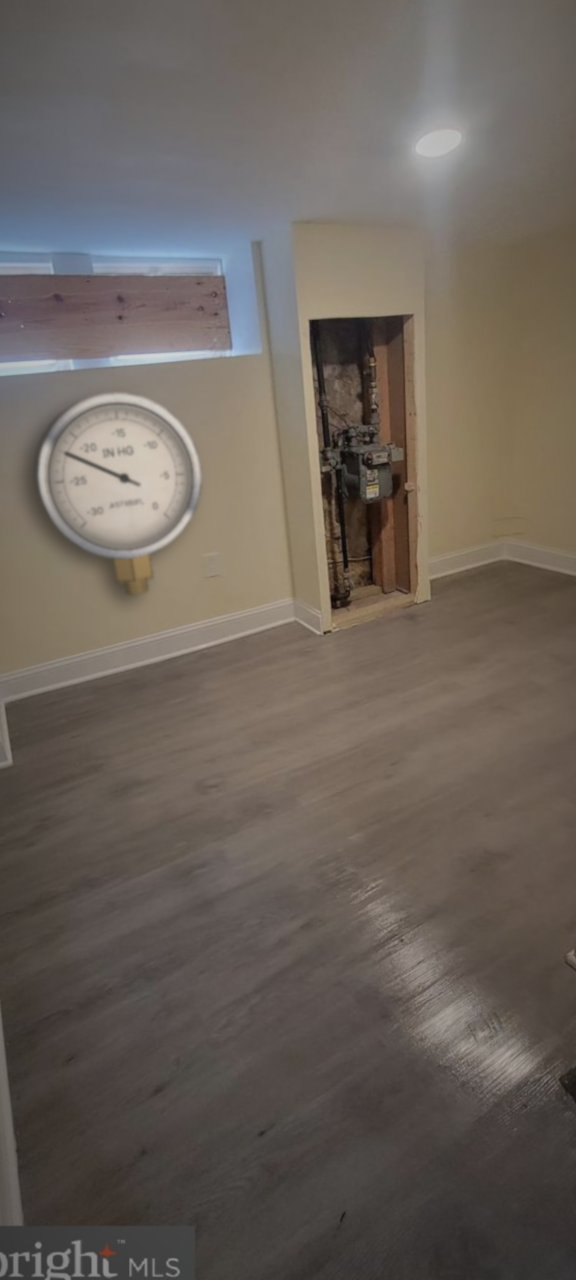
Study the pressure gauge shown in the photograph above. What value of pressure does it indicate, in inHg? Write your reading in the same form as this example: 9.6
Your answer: -22
